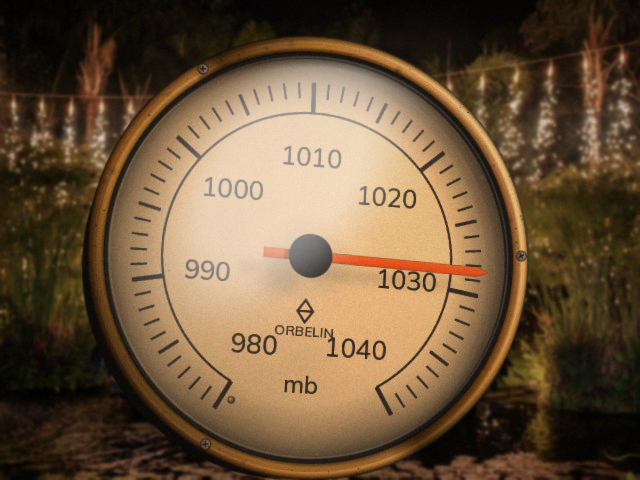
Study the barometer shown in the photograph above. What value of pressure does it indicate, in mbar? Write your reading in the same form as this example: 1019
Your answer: 1028.5
